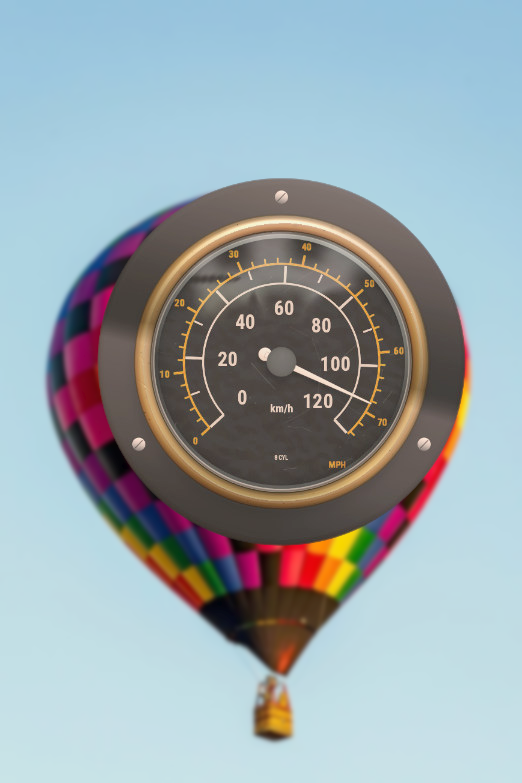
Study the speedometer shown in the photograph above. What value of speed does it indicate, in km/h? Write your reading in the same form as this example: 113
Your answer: 110
